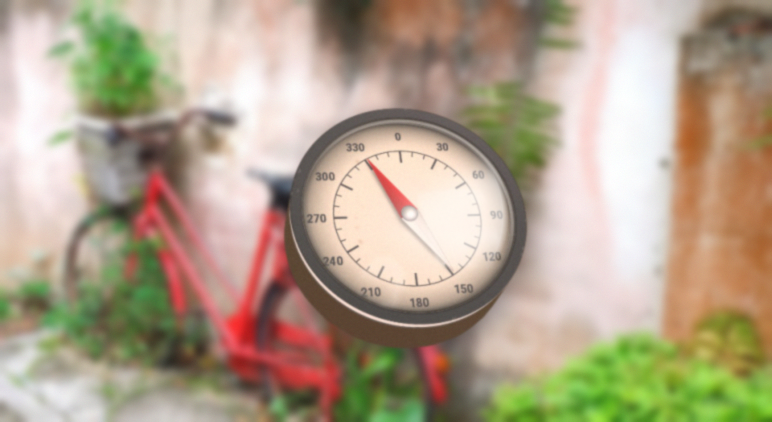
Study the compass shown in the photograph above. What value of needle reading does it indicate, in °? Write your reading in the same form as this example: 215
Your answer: 330
